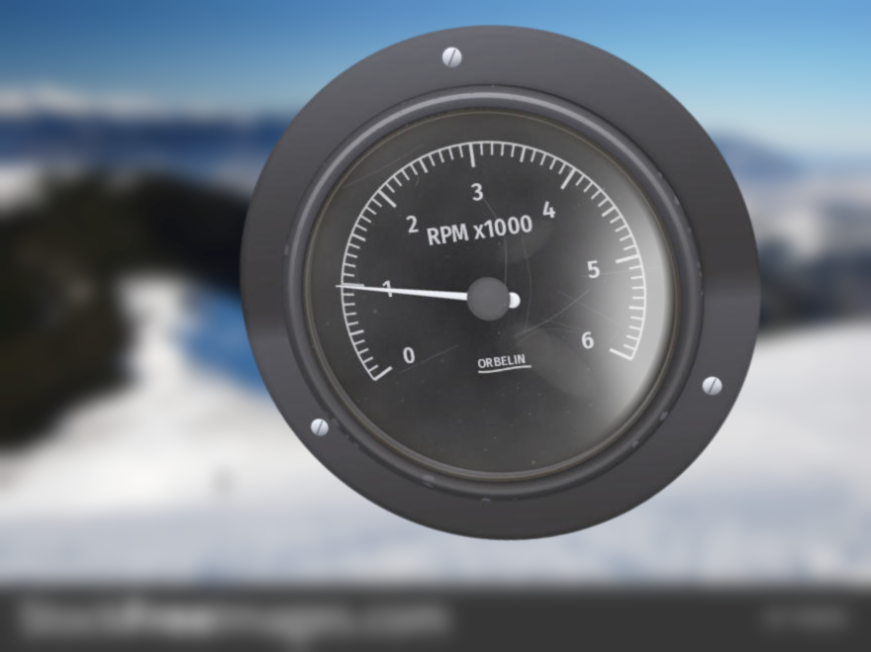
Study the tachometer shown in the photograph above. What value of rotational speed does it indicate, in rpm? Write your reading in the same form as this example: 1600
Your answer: 1000
